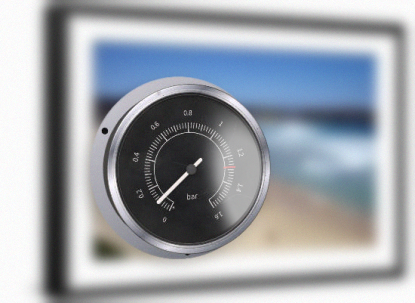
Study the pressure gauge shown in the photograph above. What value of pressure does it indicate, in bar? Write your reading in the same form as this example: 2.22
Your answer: 0.1
